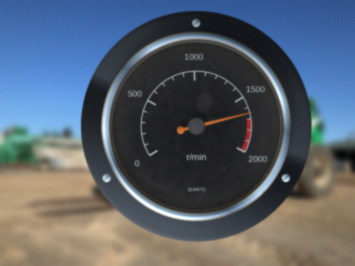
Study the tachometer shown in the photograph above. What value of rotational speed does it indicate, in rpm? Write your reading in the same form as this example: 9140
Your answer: 1650
